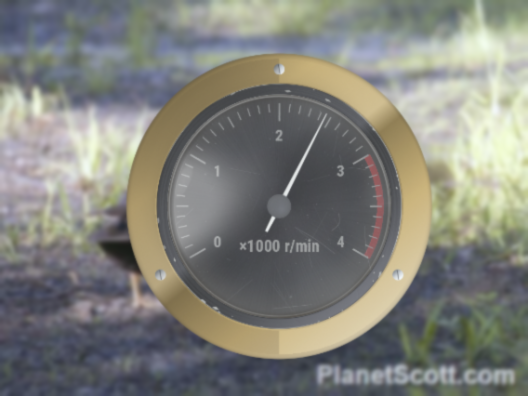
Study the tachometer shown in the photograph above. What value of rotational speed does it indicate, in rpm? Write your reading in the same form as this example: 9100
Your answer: 2450
